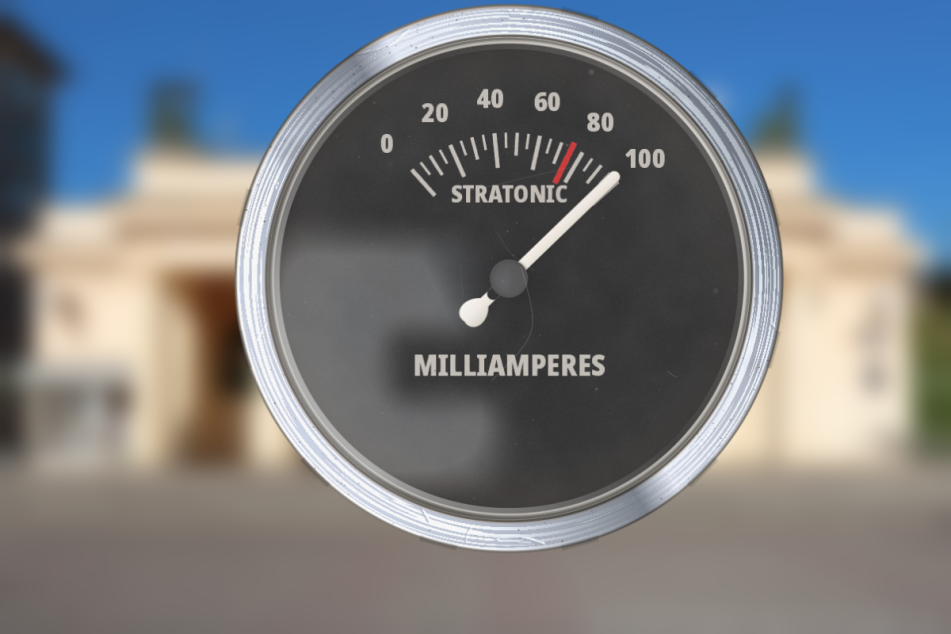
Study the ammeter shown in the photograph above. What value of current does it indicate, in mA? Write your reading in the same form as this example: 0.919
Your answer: 97.5
